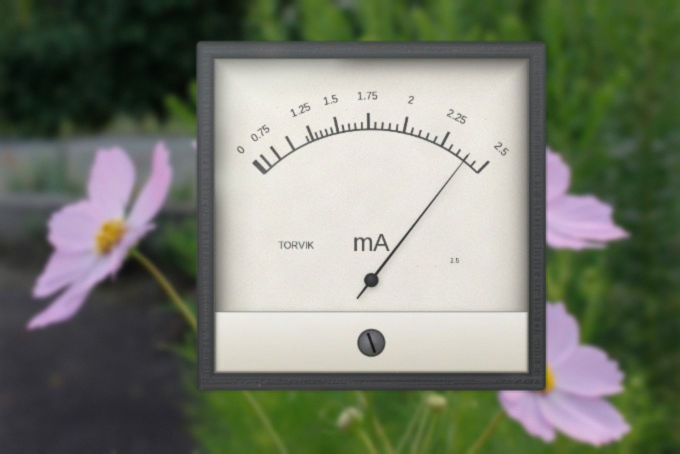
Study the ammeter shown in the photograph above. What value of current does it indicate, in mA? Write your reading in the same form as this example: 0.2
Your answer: 2.4
